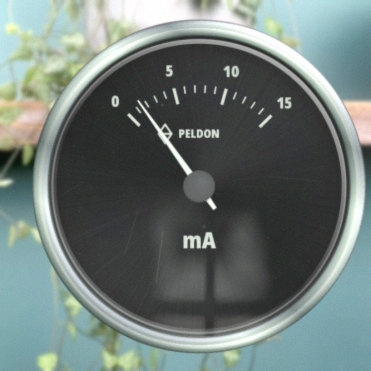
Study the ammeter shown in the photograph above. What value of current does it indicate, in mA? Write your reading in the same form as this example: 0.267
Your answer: 1.5
